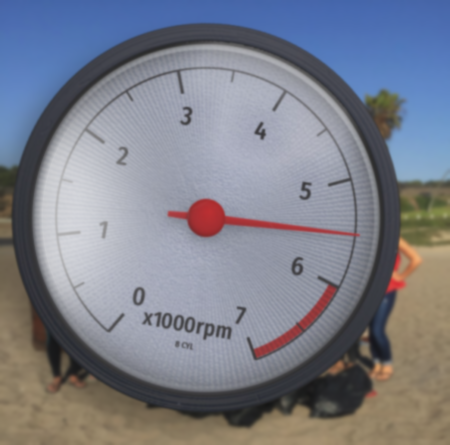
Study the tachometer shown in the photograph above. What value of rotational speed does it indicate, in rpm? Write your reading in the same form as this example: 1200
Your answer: 5500
